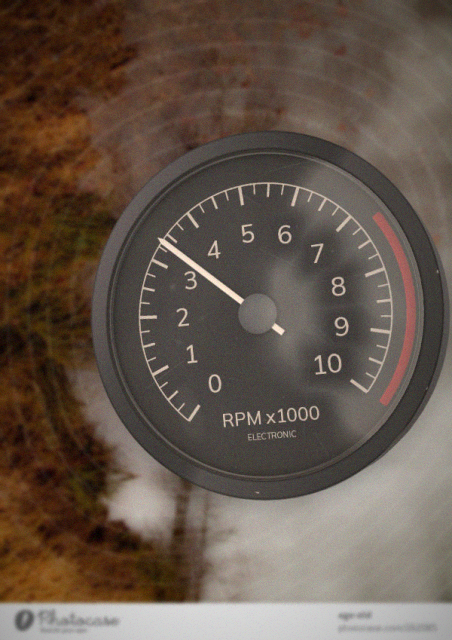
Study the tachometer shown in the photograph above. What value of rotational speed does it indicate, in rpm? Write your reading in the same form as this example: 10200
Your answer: 3375
